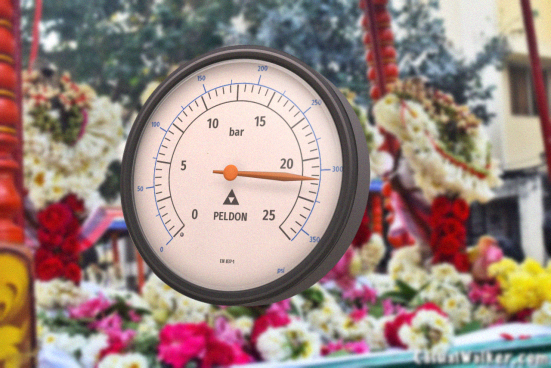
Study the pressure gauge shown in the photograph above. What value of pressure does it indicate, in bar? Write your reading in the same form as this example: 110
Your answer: 21.25
